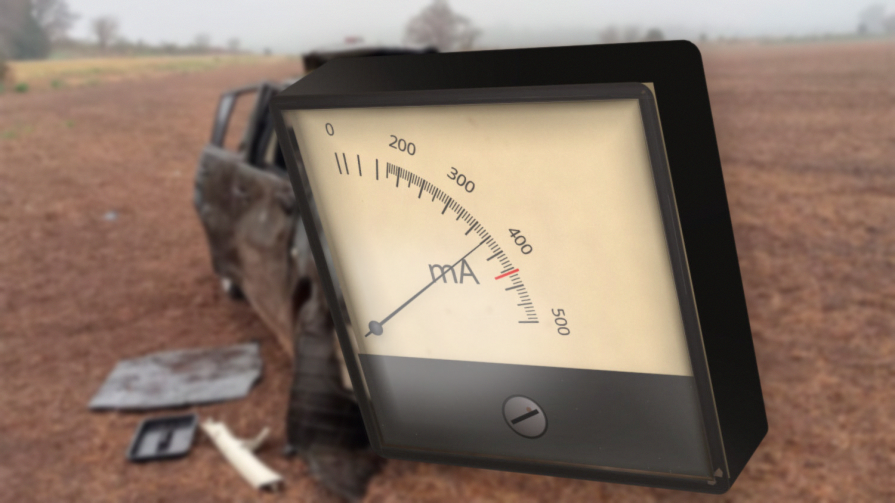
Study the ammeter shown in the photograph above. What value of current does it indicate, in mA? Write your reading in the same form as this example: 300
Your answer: 375
